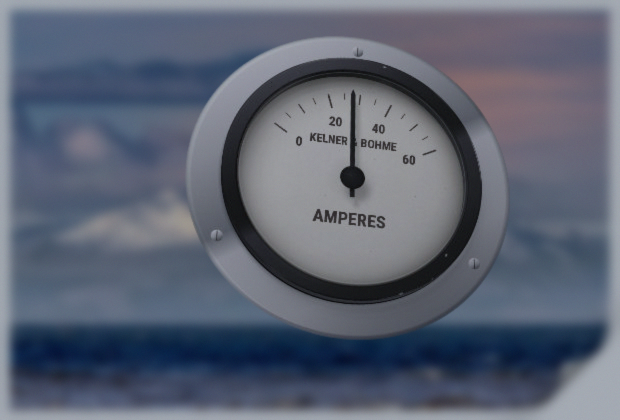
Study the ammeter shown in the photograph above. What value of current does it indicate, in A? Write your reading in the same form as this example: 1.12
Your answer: 27.5
